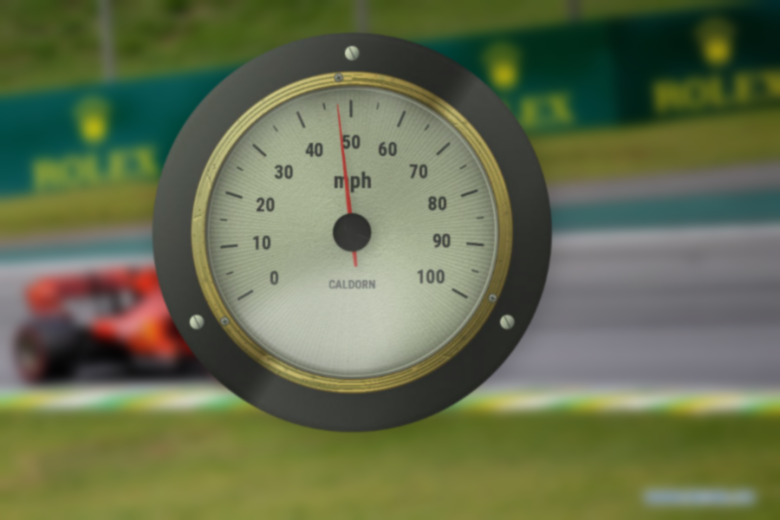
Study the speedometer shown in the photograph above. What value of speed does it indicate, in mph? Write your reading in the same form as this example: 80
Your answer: 47.5
